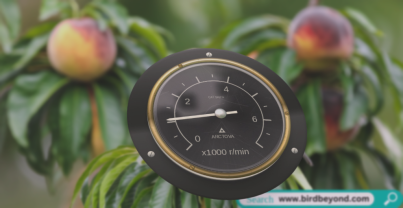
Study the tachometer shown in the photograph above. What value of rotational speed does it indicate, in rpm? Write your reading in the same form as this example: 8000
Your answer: 1000
